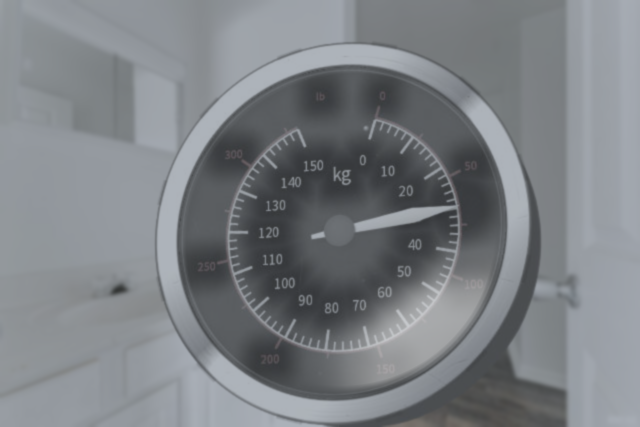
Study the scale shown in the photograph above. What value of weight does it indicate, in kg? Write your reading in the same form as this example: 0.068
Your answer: 30
